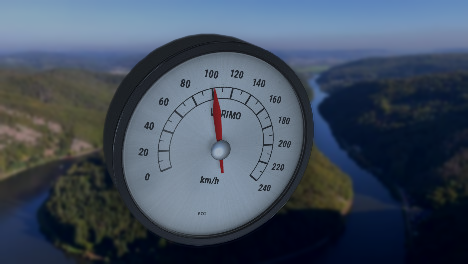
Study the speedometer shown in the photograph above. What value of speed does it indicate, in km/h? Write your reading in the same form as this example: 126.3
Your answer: 100
